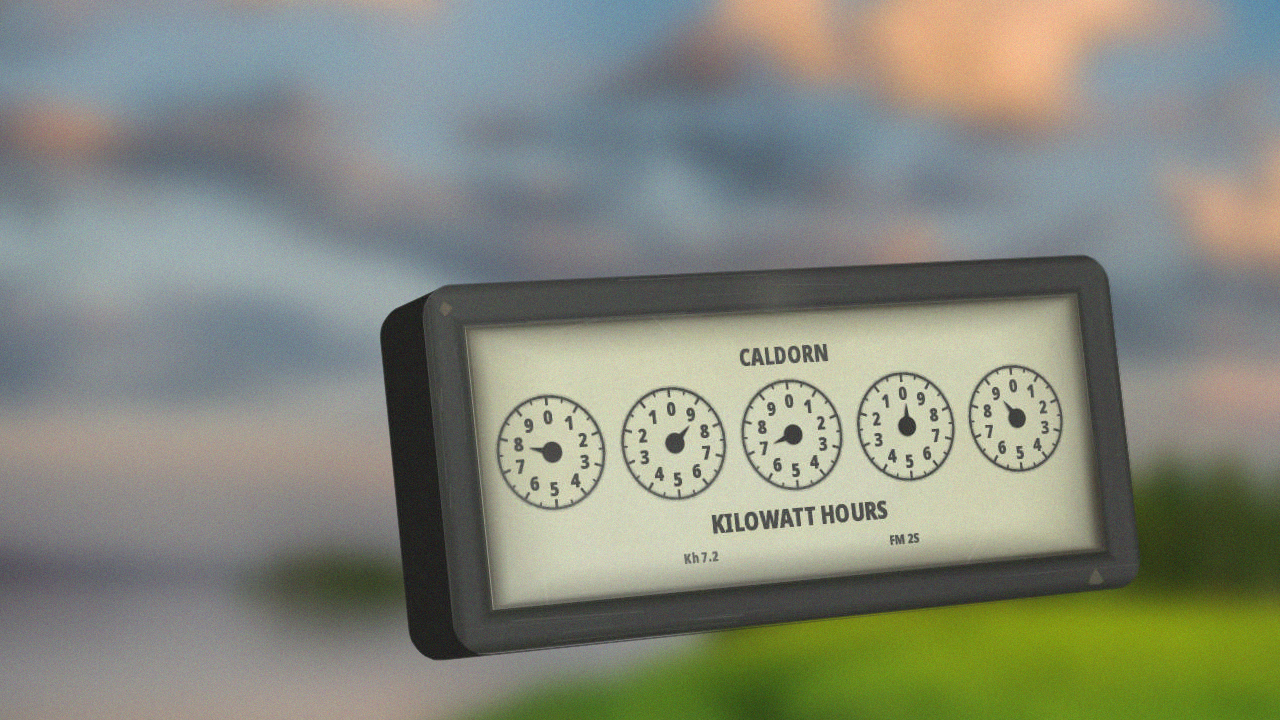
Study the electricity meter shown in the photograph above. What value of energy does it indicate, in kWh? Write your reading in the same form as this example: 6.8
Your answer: 78699
